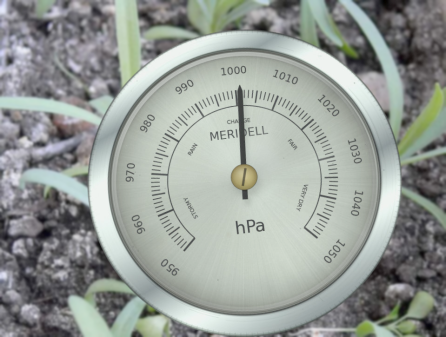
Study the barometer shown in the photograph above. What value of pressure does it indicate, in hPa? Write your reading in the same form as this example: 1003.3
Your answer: 1001
